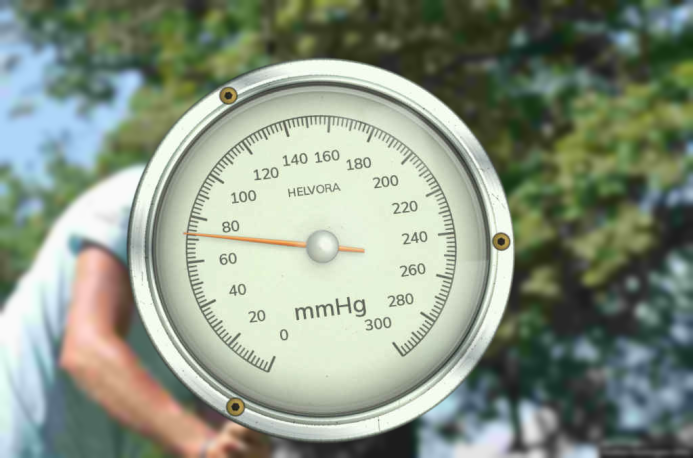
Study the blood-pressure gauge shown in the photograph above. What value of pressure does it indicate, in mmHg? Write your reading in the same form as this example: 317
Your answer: 72
